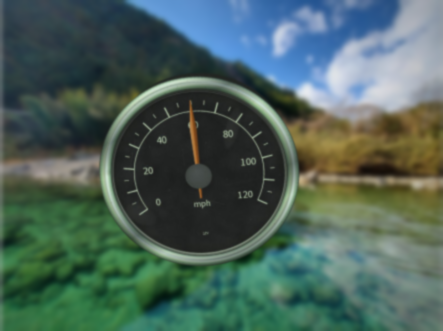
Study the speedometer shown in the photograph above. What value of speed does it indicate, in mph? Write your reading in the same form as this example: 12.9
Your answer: 60
